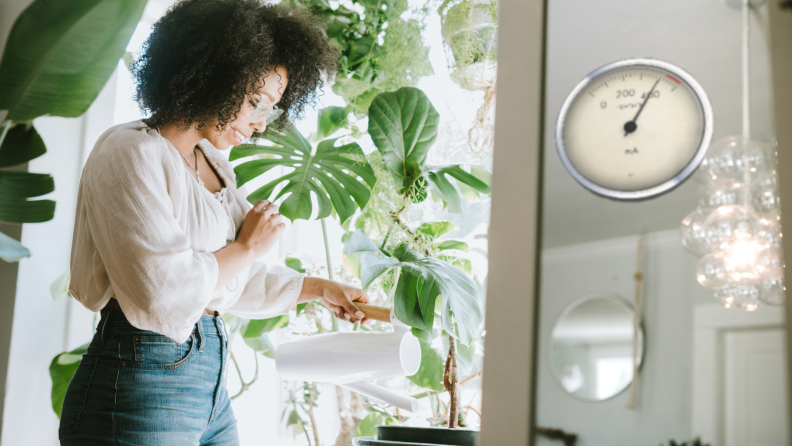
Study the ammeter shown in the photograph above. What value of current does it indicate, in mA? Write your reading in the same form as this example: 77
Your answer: 400
